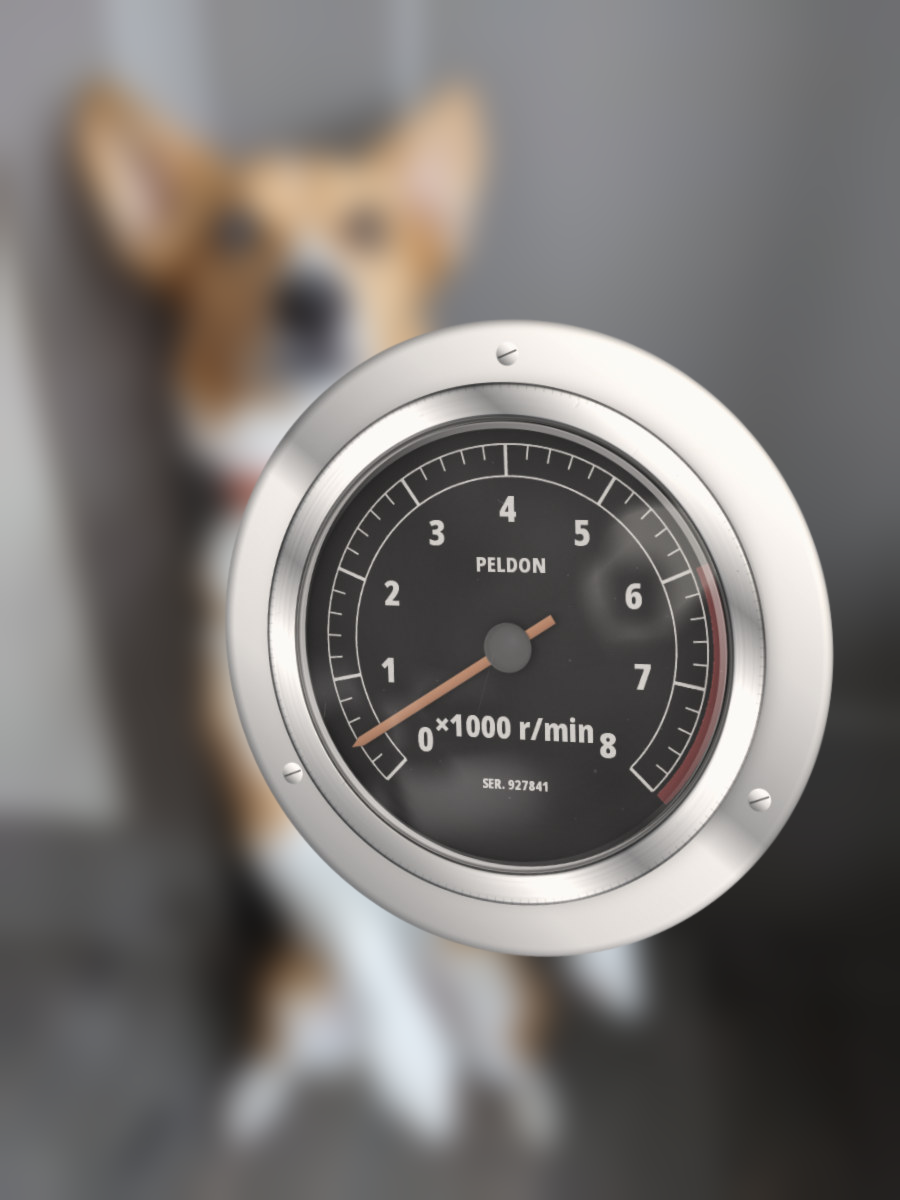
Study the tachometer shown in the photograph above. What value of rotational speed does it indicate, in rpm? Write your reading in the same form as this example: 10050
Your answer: 400
